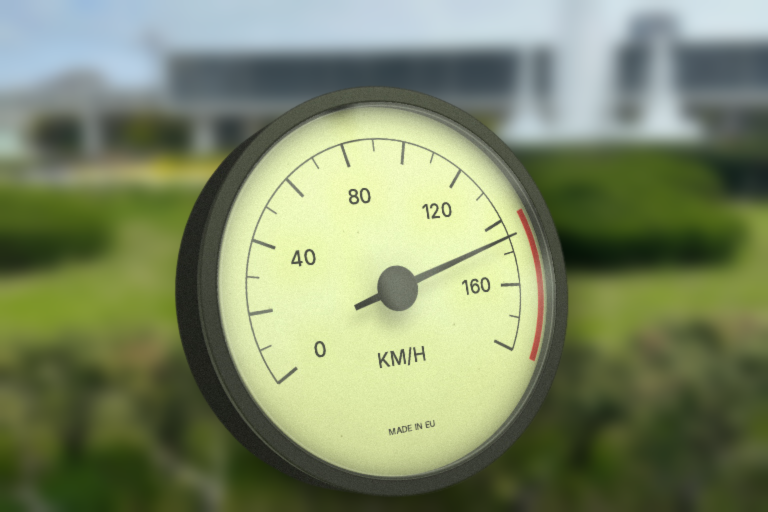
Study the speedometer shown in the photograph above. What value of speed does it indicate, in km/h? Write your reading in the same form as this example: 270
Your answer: 145
